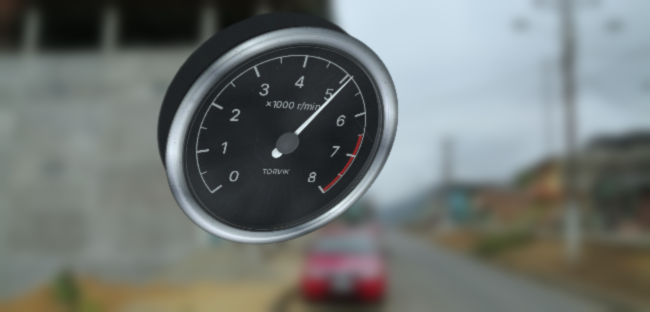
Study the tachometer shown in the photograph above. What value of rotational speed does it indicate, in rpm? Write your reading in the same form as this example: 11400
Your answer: 5000
